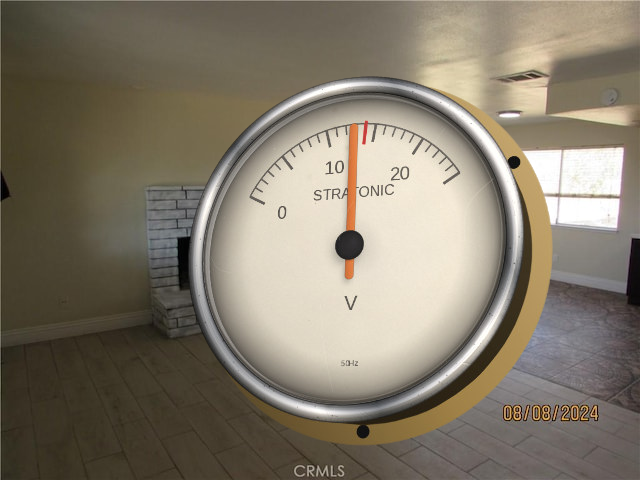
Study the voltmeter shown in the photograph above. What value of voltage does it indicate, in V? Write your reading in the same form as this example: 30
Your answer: 13
